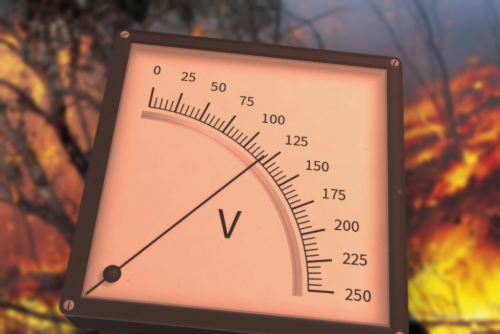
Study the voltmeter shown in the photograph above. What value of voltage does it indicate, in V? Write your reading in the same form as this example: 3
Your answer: 120
